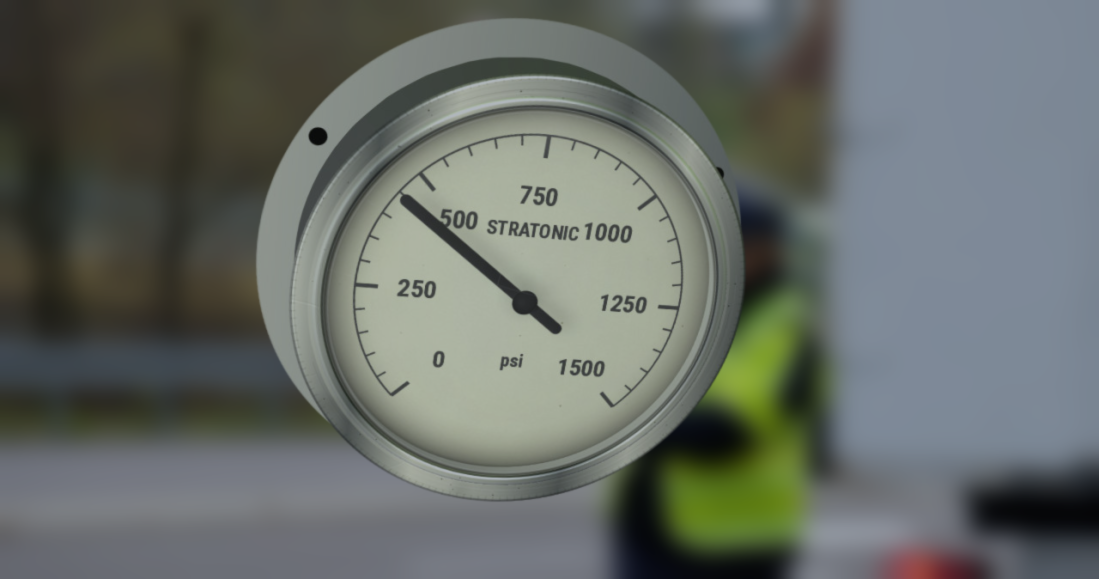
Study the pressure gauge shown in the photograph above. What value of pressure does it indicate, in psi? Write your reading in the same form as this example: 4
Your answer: 450
